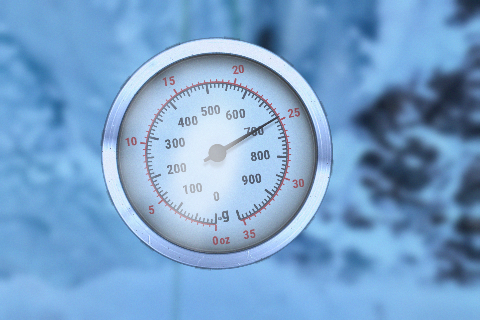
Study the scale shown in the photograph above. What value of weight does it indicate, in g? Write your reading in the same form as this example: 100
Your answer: 700
